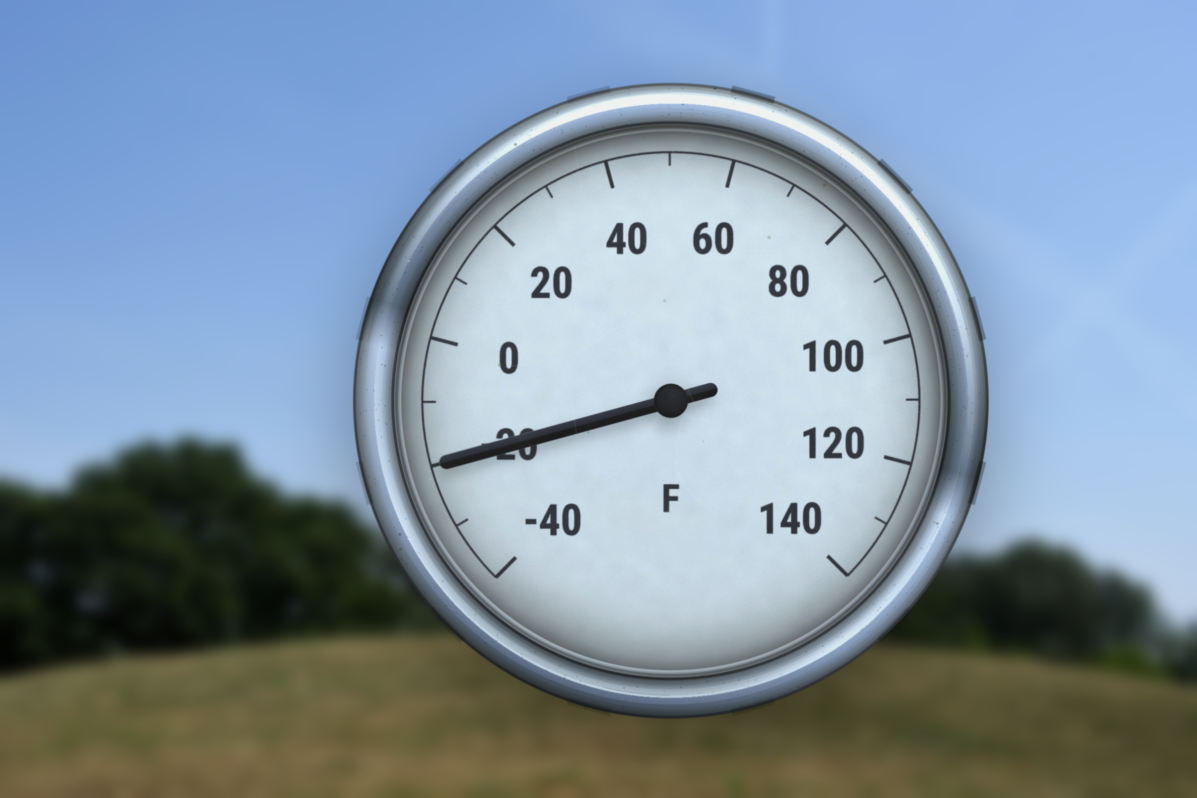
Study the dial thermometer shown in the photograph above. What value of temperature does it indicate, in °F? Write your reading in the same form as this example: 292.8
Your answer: -20
